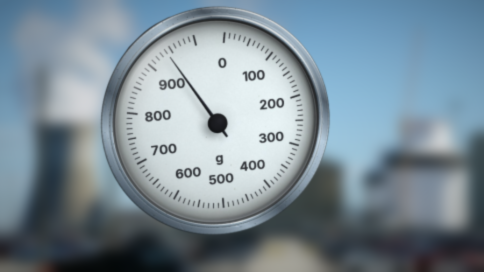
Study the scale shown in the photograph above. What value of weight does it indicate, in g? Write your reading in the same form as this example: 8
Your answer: 940
